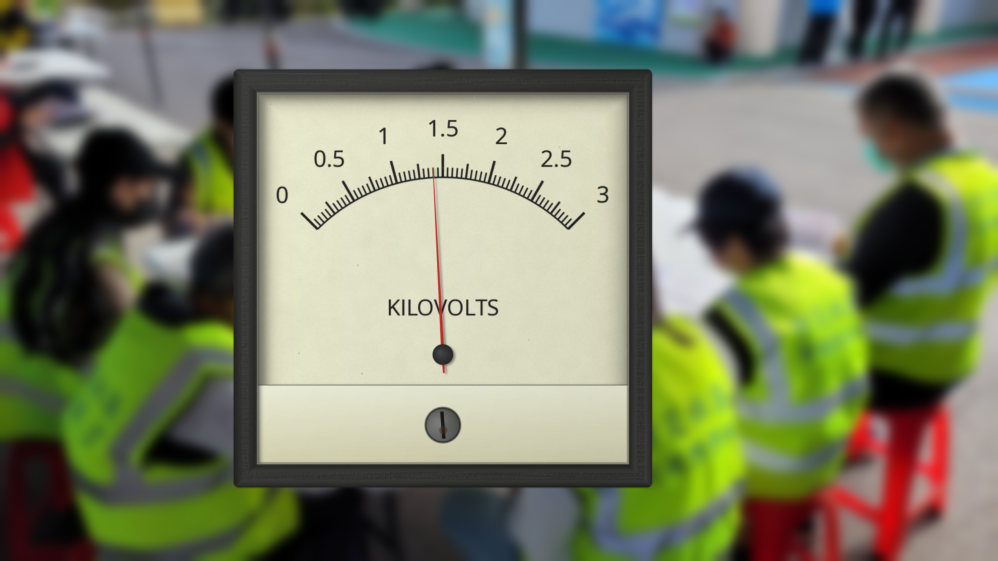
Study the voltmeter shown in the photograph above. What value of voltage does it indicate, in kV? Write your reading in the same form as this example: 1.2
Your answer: 1.4
